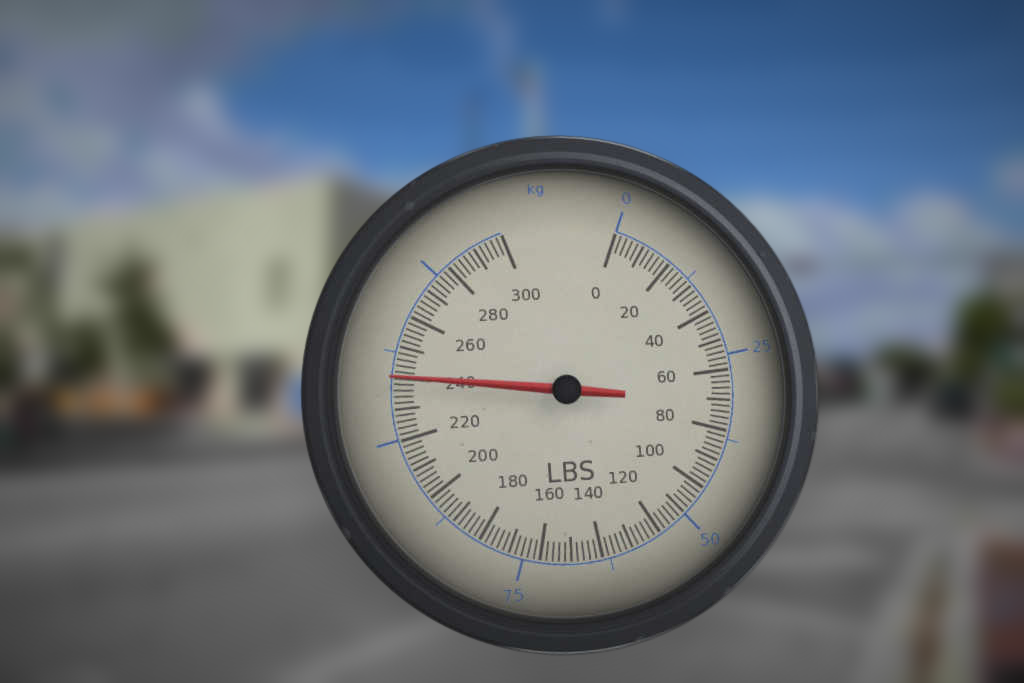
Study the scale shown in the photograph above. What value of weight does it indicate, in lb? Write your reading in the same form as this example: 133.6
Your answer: 240
